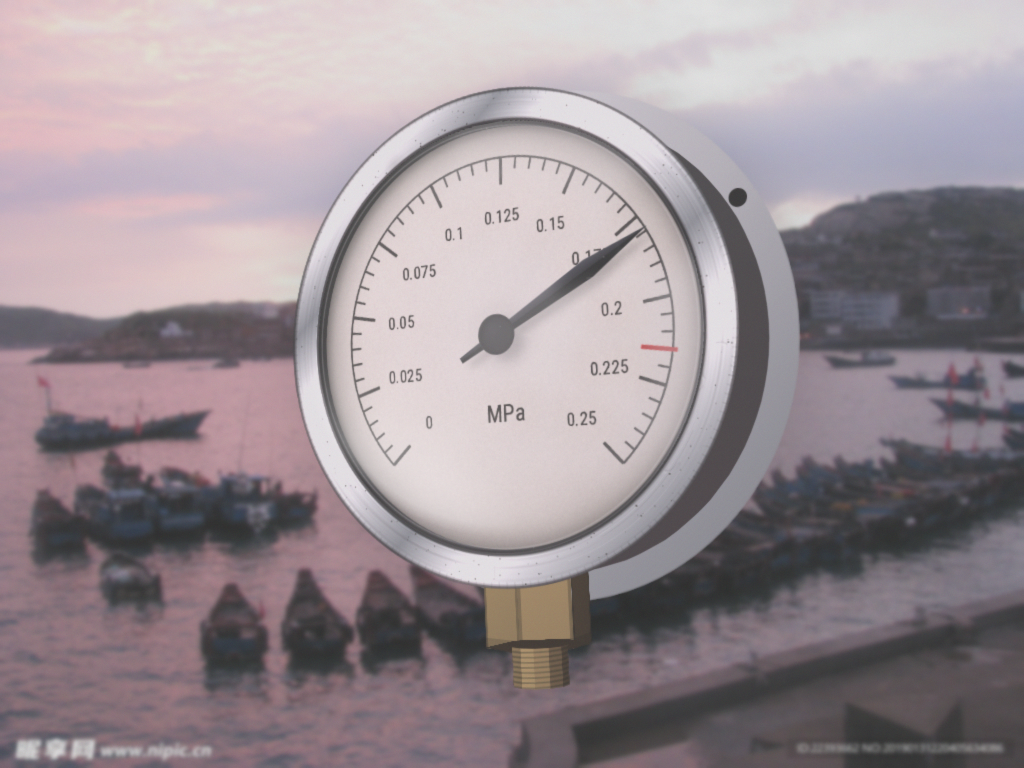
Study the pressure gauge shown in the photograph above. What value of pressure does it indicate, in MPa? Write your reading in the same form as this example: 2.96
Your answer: 0.18
